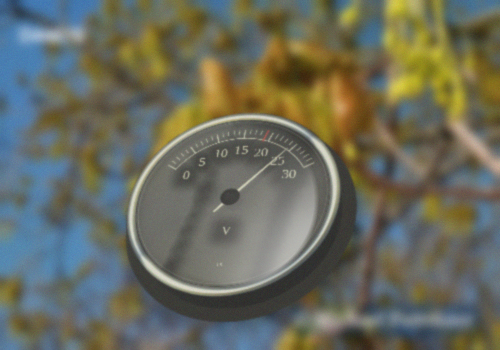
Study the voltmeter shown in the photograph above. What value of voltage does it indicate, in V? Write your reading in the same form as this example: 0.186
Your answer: 25
